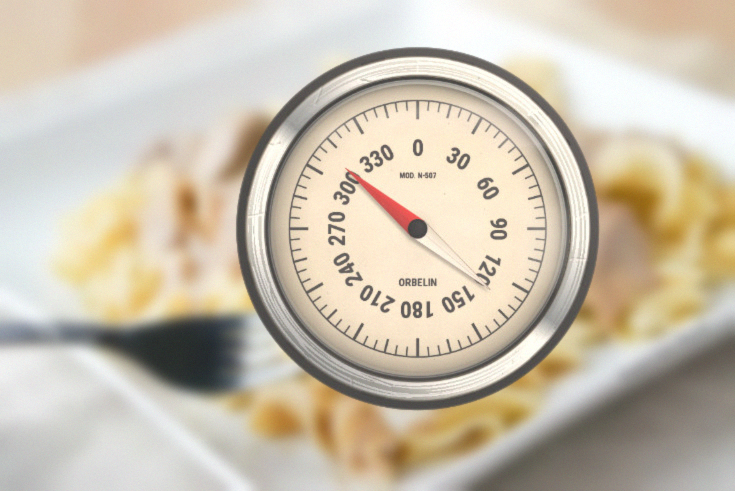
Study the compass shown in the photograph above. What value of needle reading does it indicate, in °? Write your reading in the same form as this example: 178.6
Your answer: 310
